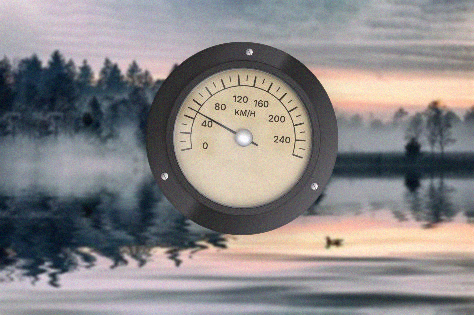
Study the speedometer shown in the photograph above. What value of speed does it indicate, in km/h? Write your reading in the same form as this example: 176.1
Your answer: 50
